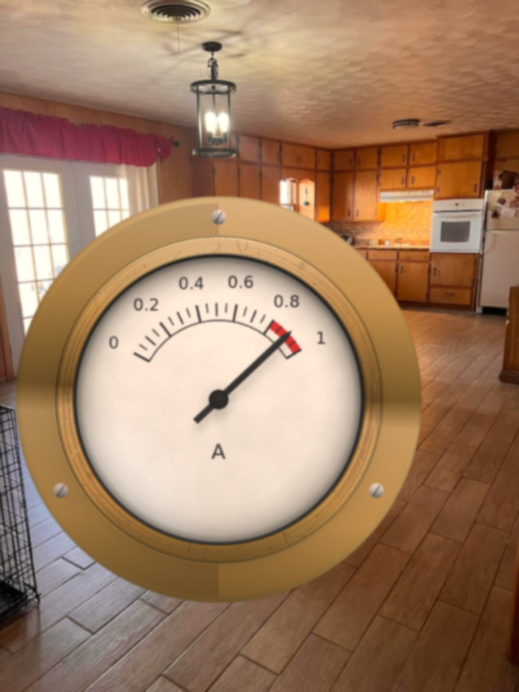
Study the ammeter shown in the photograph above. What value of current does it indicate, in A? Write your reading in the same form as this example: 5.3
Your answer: 0.9
